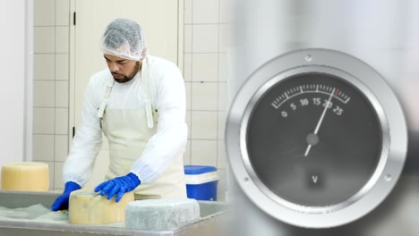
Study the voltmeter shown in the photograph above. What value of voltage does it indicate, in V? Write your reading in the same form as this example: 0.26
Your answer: 20
